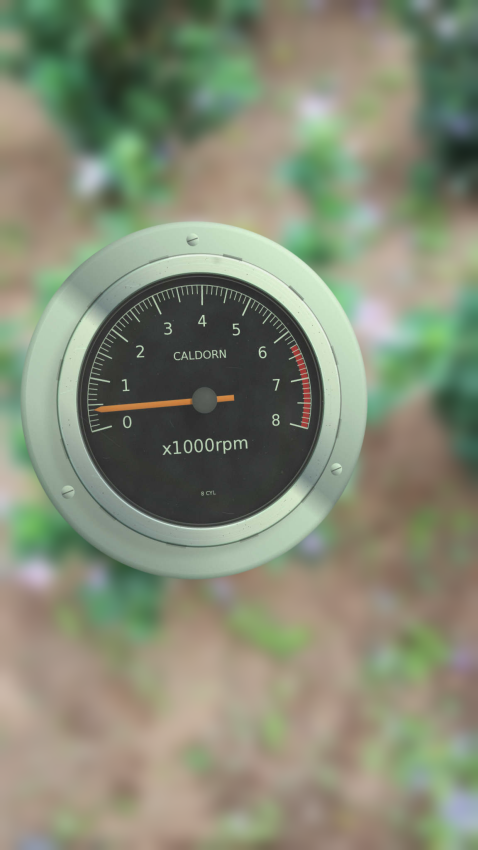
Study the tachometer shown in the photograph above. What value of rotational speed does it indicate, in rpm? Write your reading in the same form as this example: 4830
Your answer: 400
